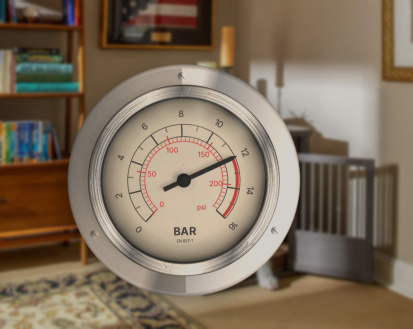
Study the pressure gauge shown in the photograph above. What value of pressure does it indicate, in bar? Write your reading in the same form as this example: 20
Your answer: 12
